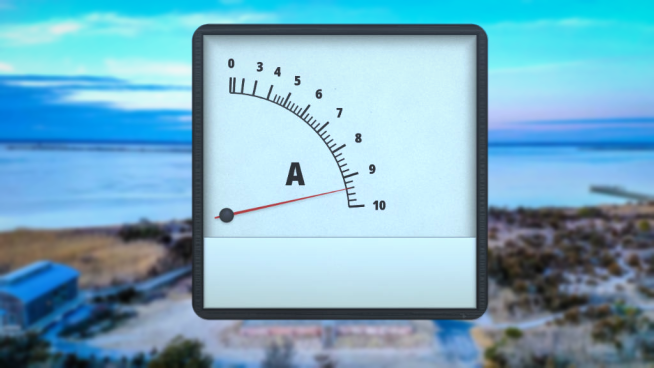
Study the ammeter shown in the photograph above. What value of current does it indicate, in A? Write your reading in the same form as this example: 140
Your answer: 9.4
